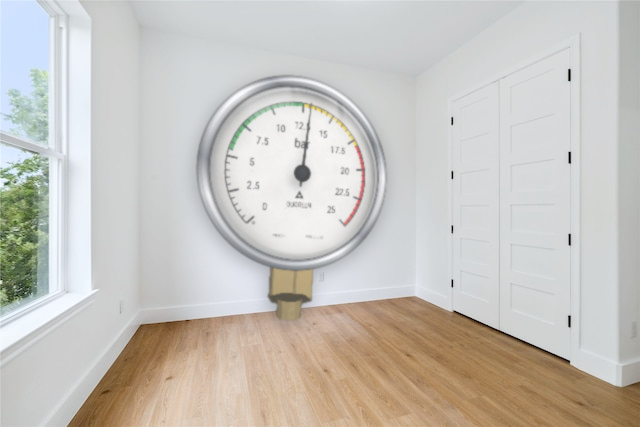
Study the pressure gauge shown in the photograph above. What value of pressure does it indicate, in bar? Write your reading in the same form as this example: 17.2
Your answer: 13
